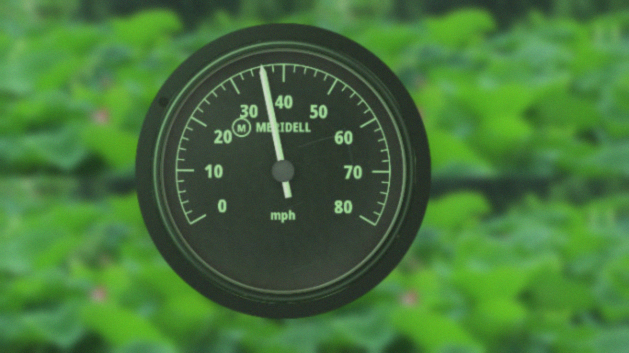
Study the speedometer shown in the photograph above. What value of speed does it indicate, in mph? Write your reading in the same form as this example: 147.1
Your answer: 36
